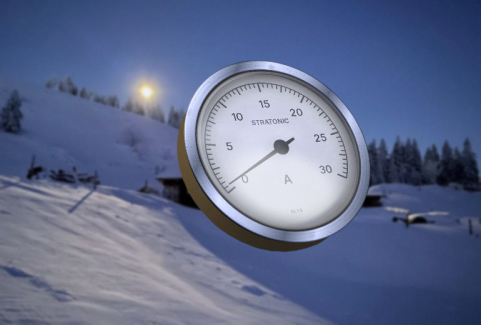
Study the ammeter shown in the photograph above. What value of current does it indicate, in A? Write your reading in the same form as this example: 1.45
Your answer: 0.5
